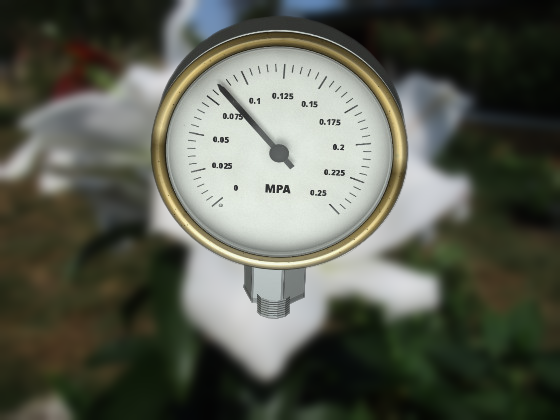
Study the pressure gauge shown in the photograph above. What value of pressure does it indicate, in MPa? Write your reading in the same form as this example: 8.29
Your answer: 0.085
